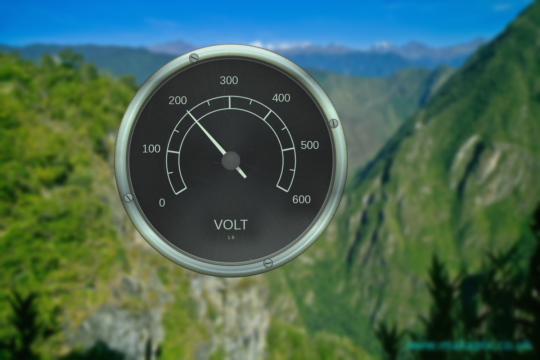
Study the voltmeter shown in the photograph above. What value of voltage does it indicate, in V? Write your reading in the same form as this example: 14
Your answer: 200
